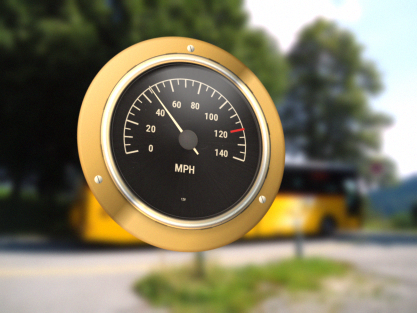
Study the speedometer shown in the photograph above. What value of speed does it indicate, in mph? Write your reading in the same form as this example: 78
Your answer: 45
